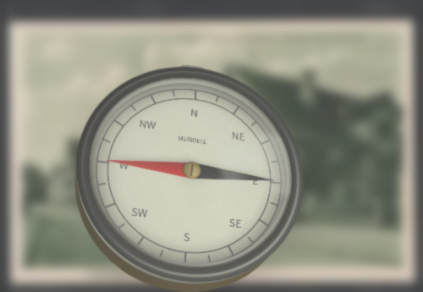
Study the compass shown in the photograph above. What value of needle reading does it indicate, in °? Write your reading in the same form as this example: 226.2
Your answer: 270
